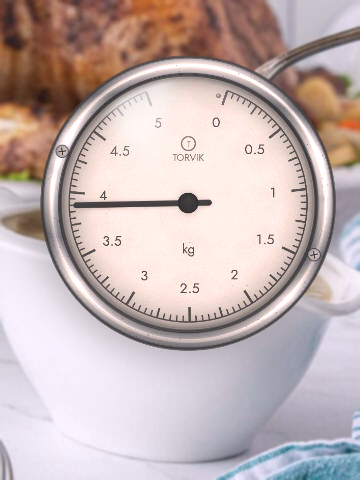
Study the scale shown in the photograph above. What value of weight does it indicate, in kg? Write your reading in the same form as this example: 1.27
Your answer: 3.9
